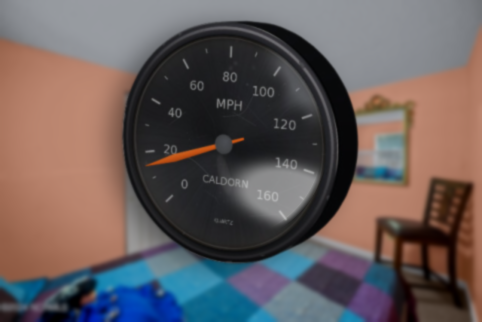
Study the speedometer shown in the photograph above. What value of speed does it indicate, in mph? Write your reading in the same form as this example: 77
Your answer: 15
